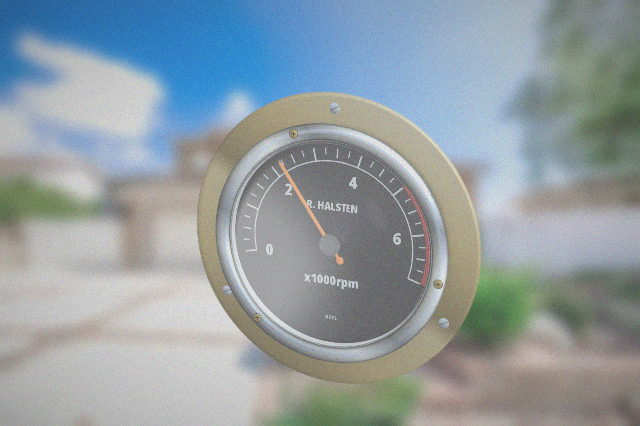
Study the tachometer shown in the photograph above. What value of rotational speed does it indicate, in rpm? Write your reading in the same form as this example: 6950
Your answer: 2250
